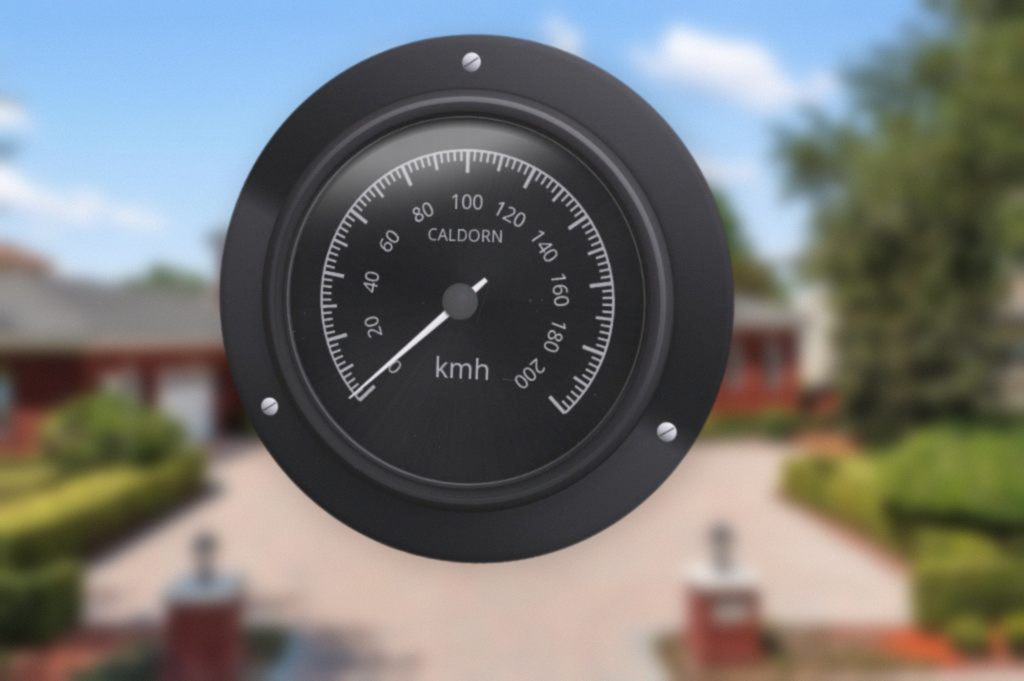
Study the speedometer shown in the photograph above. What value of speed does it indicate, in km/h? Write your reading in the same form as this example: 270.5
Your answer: 2
